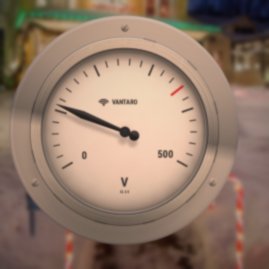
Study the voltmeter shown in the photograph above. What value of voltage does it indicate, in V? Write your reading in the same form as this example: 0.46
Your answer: 110
